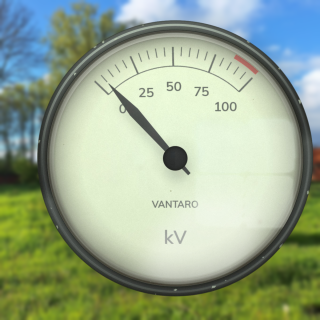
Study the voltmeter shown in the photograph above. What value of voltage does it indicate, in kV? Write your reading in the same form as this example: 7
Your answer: 5
